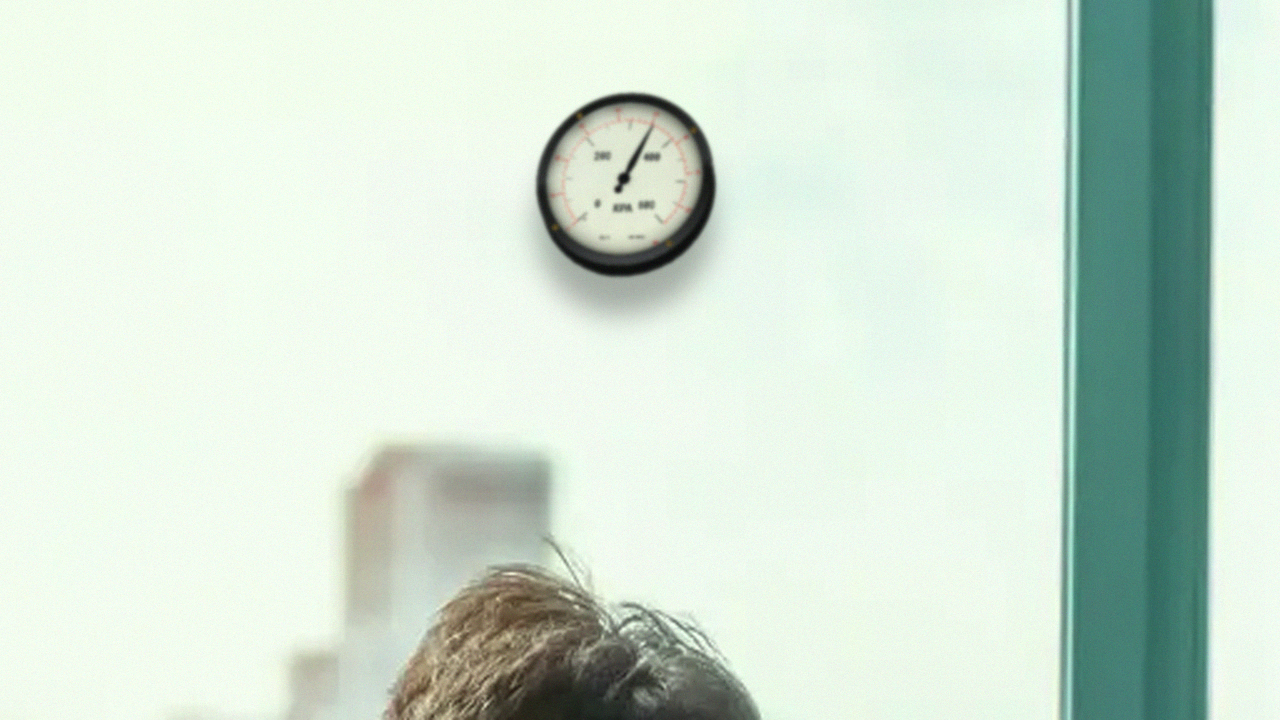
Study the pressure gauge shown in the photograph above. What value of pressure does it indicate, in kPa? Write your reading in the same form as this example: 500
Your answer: 350
